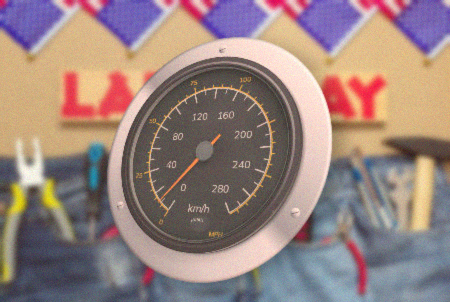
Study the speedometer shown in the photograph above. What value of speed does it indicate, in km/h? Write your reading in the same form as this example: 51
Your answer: 10
